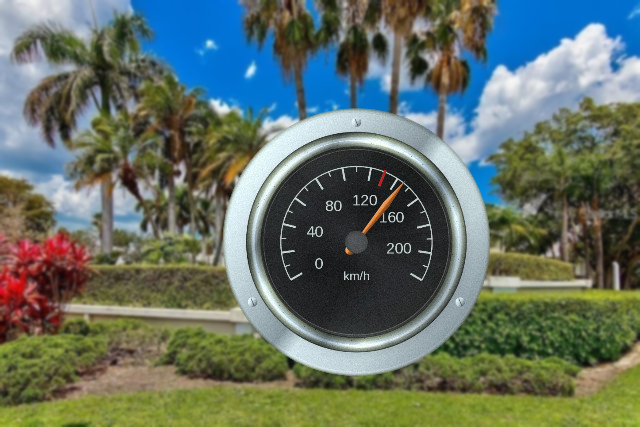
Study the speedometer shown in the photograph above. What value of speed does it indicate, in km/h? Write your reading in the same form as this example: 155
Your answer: 145
